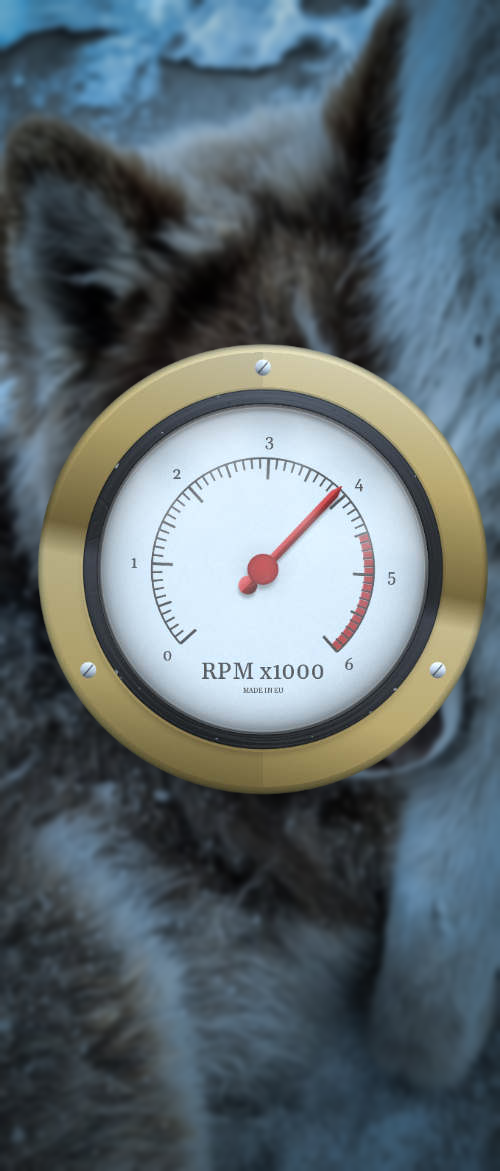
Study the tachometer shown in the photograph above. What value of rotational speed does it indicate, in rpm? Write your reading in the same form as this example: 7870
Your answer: 3900
